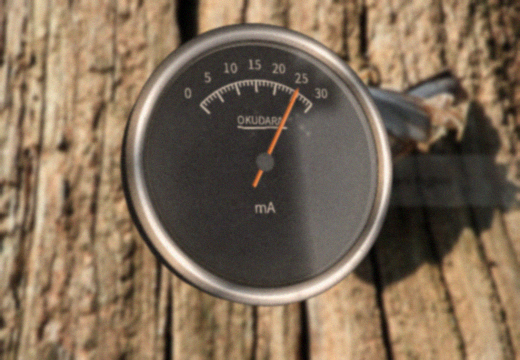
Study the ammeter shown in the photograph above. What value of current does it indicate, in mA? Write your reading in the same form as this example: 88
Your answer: 25
